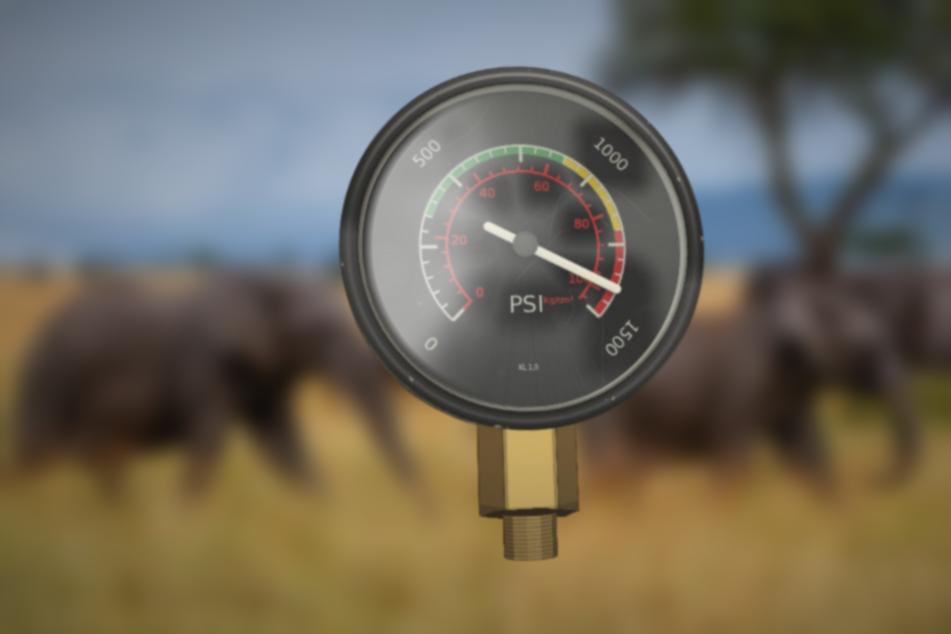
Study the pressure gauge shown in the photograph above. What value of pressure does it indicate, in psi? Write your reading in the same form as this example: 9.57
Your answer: 1400
